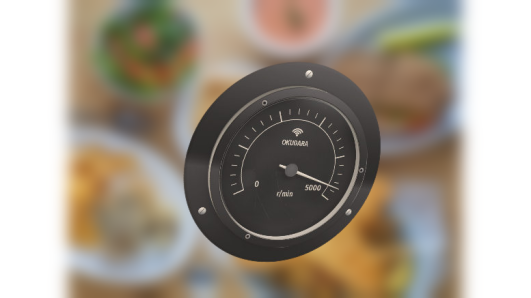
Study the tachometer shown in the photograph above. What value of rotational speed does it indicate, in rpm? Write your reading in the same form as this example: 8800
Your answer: 4700
